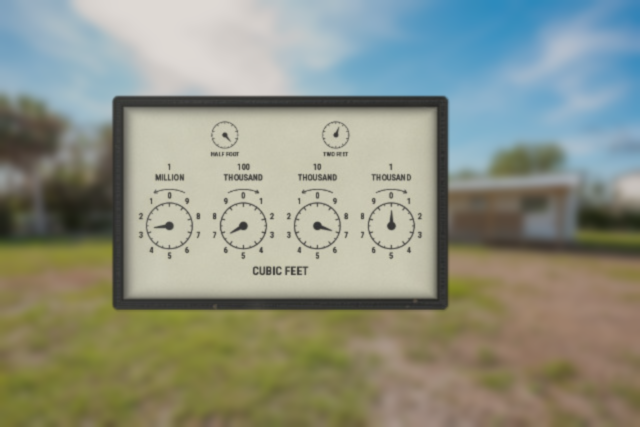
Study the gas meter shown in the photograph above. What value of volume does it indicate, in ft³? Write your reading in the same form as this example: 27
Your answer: 267000
